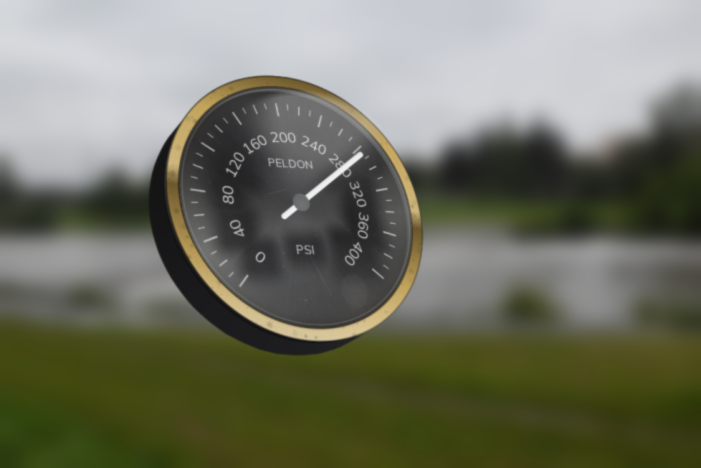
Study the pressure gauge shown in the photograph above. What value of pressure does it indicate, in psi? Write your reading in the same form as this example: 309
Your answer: 285
